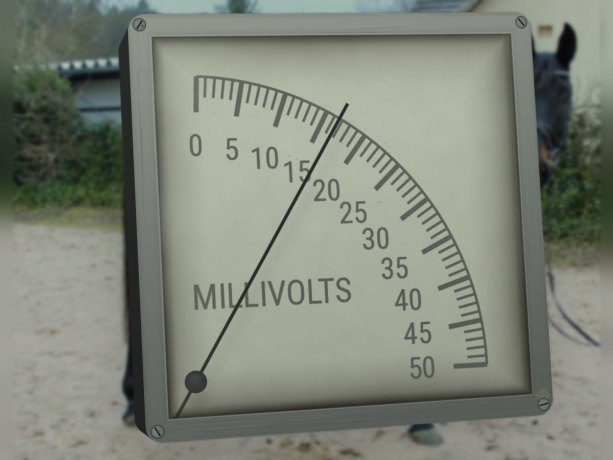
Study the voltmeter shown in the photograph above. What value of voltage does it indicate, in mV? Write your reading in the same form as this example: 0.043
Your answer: 16.5
